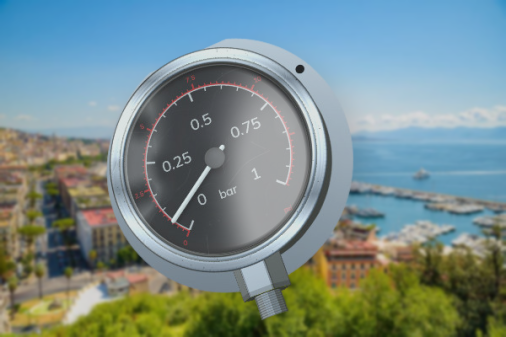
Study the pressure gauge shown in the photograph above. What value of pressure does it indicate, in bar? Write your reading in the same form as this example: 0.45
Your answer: 0.05
